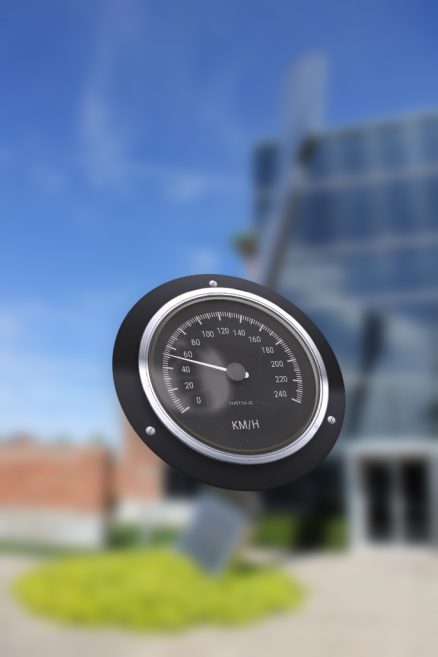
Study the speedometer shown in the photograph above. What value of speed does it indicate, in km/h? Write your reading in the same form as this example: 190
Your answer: 50
